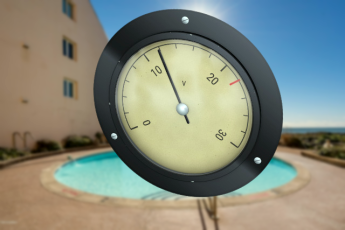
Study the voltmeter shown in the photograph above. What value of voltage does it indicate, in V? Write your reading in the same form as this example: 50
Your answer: 12
